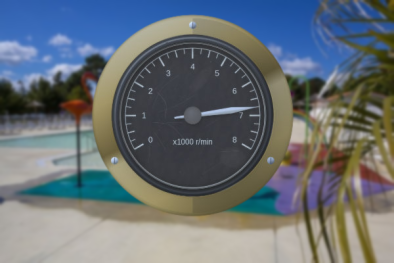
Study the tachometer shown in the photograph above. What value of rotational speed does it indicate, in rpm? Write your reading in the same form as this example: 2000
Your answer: 6750
